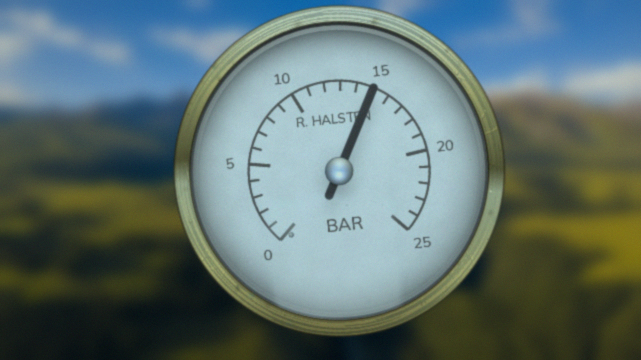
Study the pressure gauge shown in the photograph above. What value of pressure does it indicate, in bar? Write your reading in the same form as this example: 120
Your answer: 15
